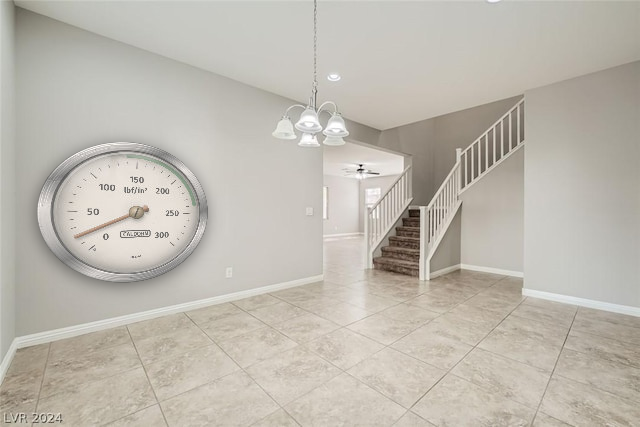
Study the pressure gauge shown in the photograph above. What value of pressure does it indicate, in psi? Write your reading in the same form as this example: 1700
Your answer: 20
